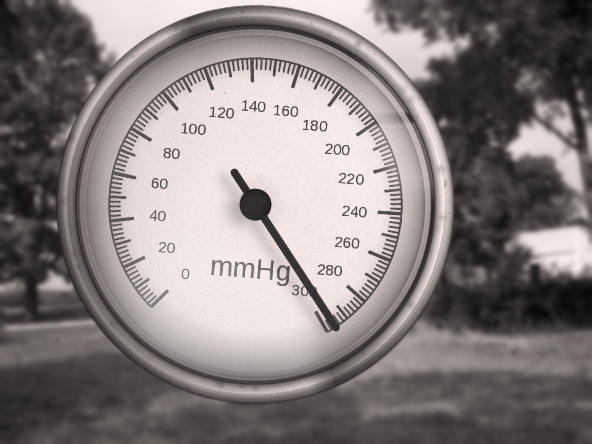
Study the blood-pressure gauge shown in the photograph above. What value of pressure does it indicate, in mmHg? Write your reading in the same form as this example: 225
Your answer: 296
